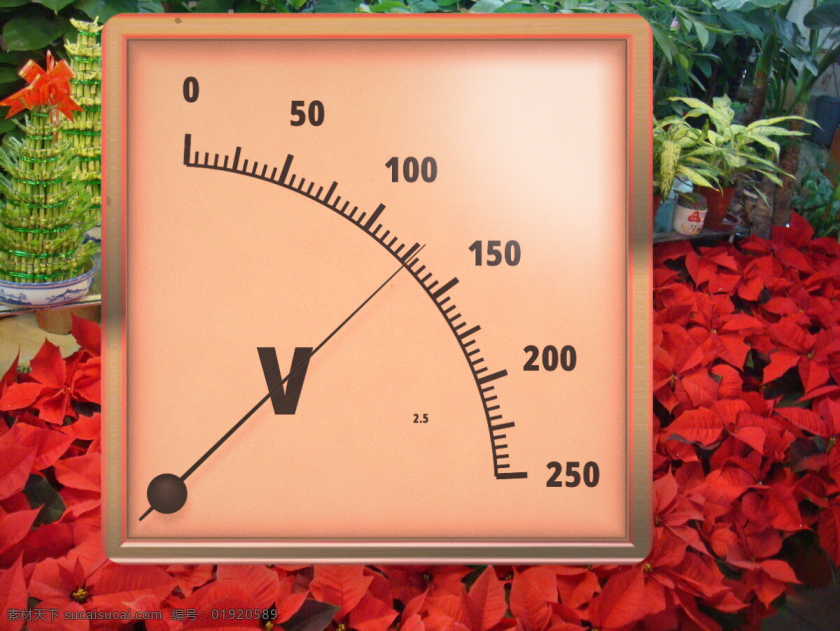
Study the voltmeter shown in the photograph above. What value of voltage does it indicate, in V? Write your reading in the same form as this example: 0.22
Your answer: 127.5
